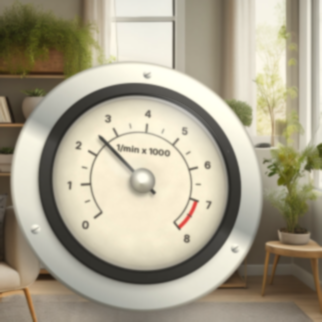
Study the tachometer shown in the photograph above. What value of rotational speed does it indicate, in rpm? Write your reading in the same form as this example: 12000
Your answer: 2500
